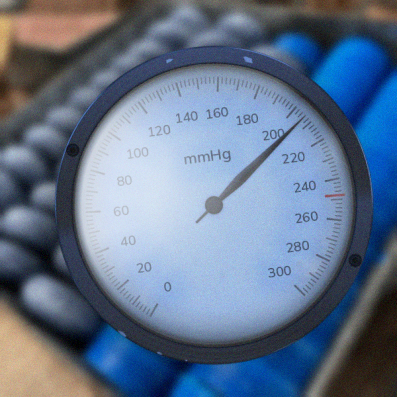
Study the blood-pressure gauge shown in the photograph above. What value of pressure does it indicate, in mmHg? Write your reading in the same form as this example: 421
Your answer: 206
